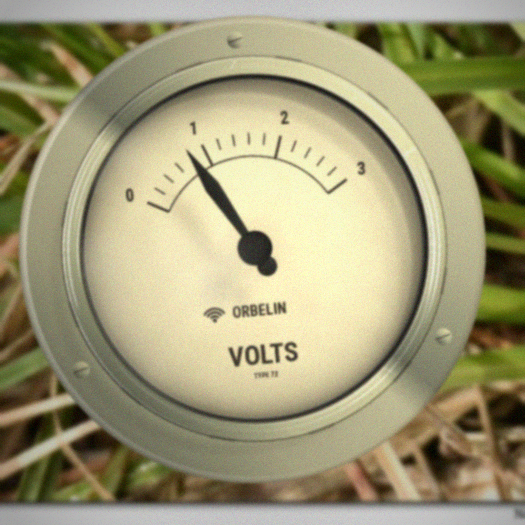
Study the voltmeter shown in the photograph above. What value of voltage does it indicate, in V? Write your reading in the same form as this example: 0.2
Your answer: 0.8
